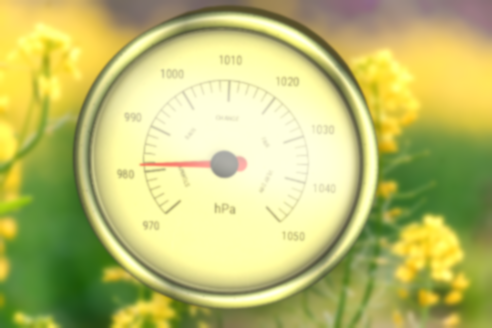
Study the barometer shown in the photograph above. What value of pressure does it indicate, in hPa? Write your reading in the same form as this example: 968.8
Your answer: 982
